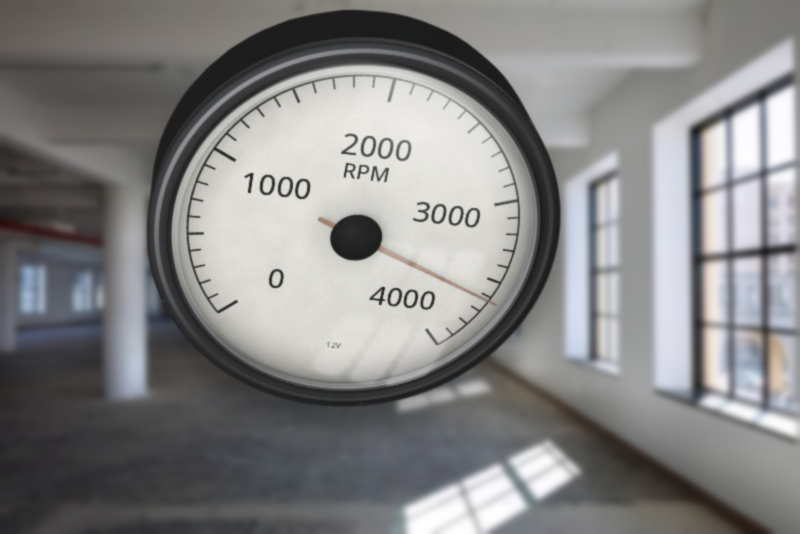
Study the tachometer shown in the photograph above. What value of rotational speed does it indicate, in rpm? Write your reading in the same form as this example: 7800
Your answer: 3600
